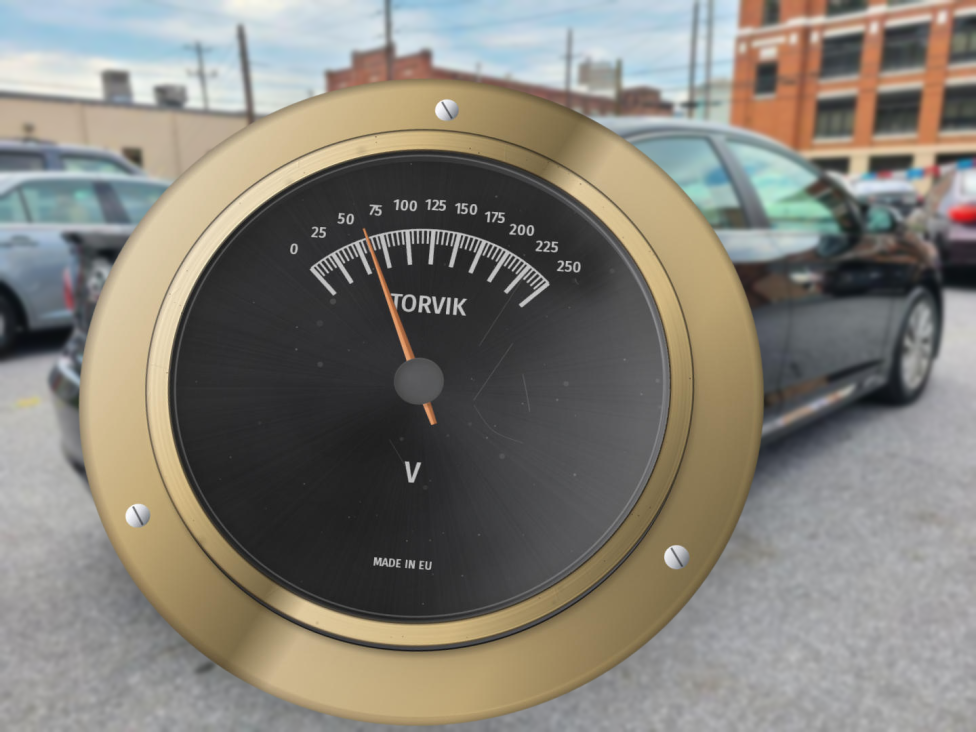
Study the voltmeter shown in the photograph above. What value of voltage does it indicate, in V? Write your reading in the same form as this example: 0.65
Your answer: 60
